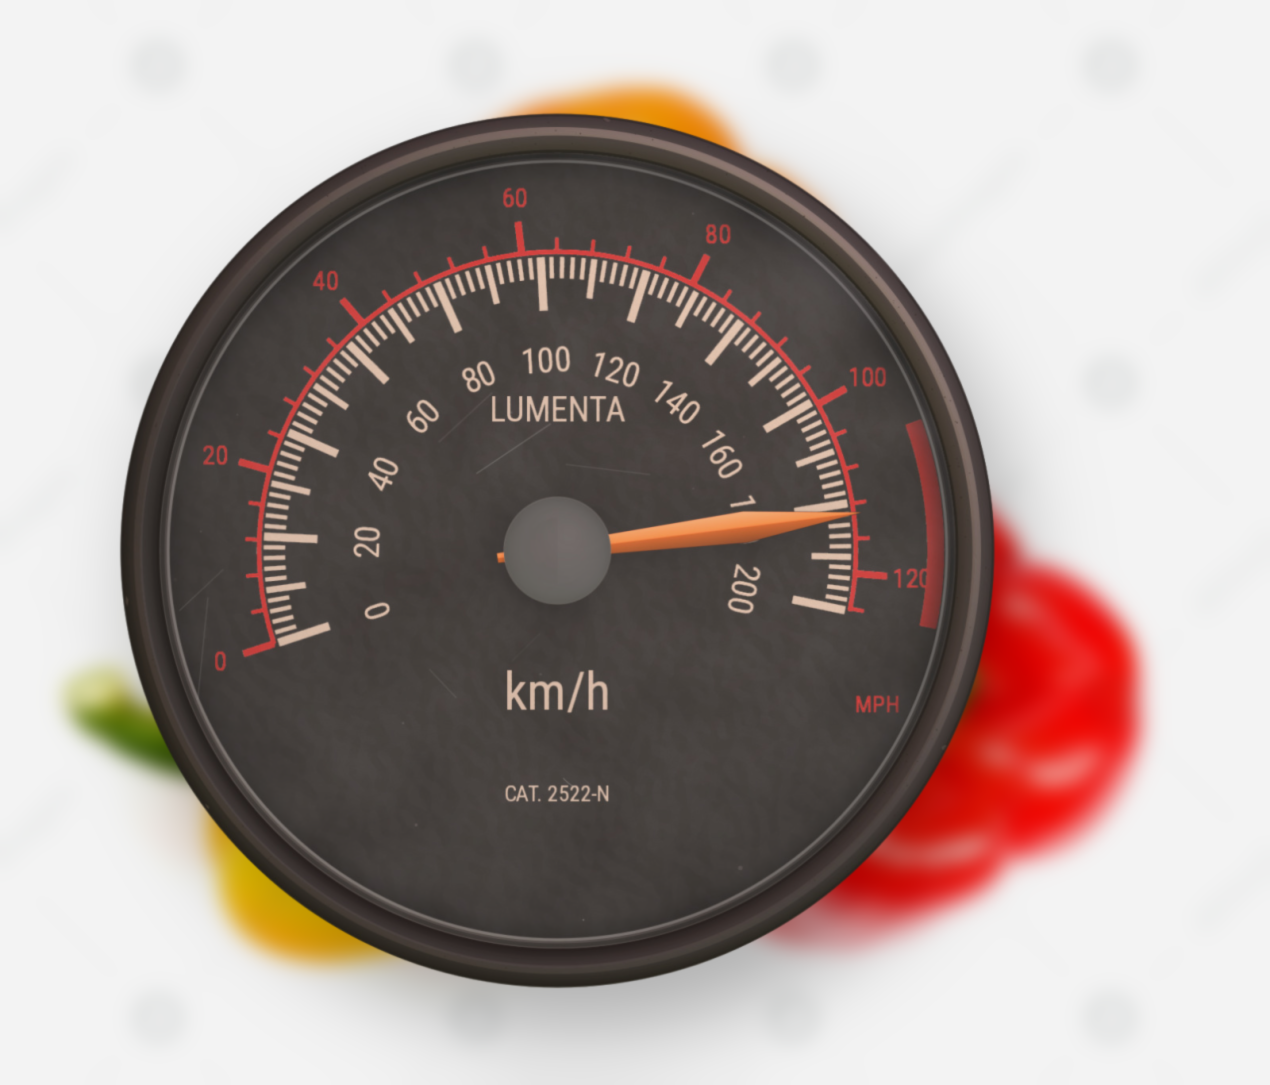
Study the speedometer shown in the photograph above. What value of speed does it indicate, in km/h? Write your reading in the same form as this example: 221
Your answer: 182
